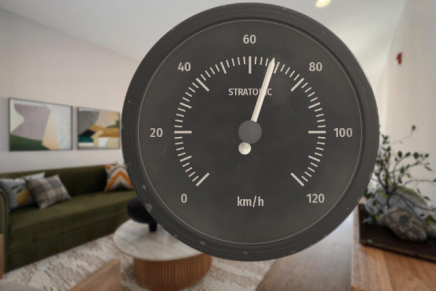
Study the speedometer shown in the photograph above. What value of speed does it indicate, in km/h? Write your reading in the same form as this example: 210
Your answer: 68
